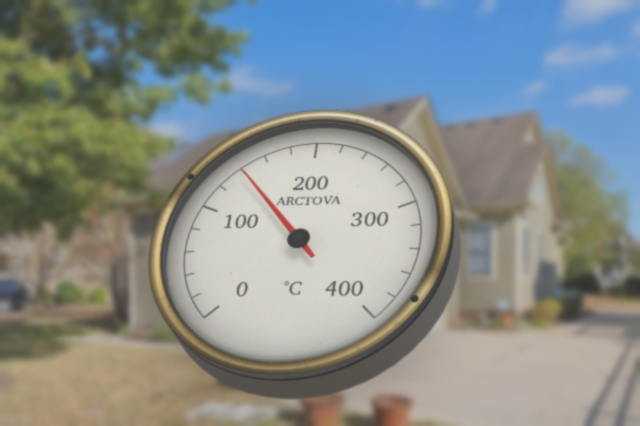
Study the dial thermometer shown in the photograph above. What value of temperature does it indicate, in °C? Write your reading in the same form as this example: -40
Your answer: 140
